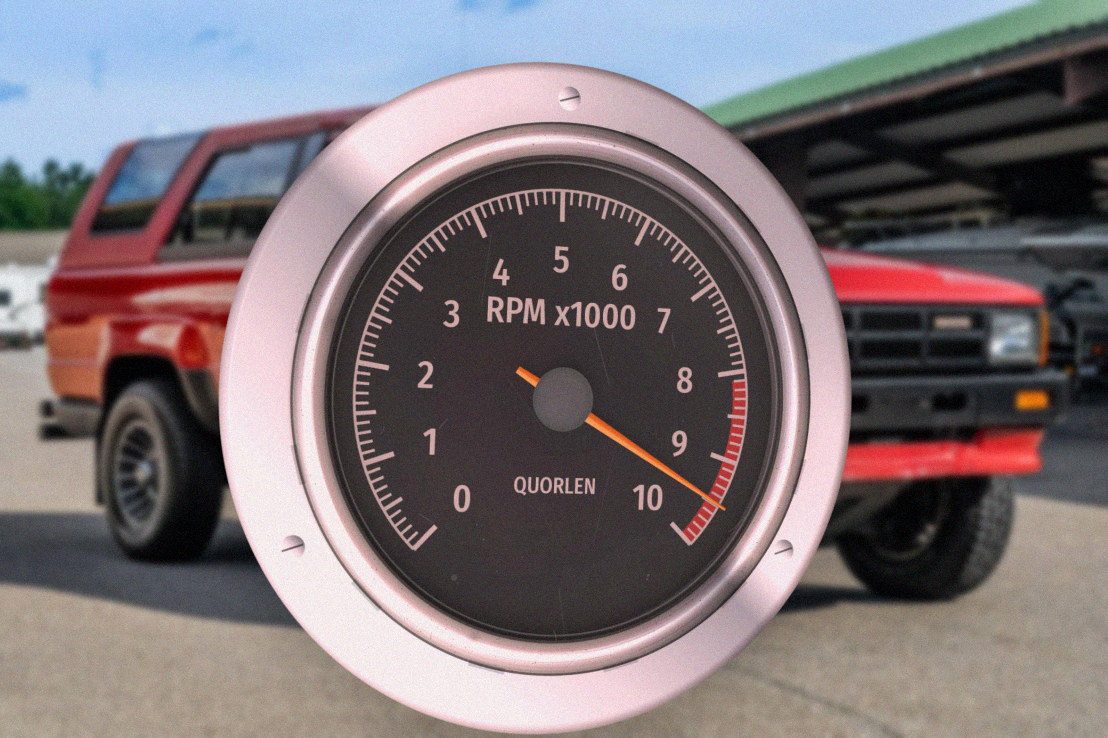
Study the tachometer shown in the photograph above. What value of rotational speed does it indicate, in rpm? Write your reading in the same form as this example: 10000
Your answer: 9500
